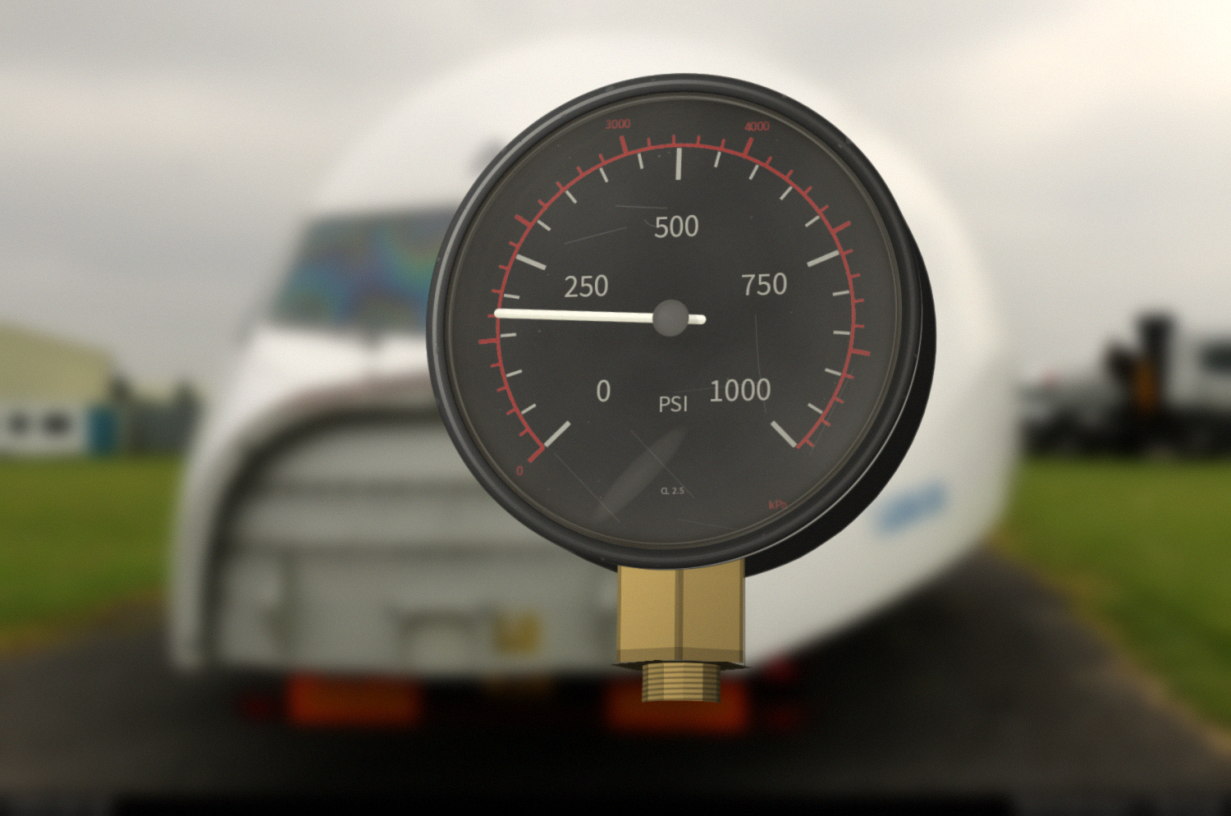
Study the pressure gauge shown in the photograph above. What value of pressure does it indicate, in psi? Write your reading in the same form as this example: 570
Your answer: 175
